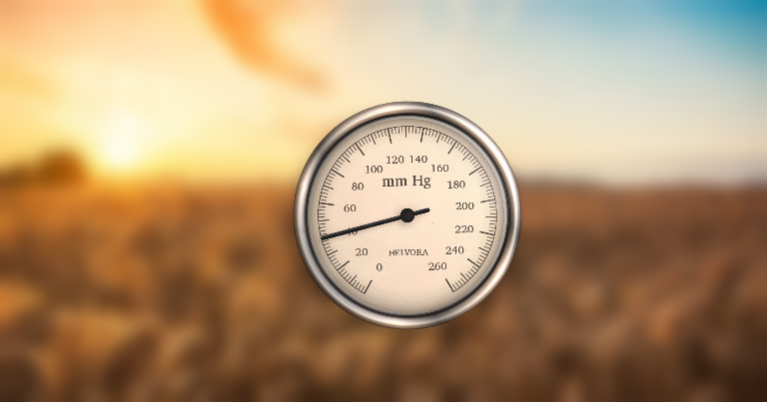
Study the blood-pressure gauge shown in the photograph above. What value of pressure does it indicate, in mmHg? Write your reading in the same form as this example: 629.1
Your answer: 40
